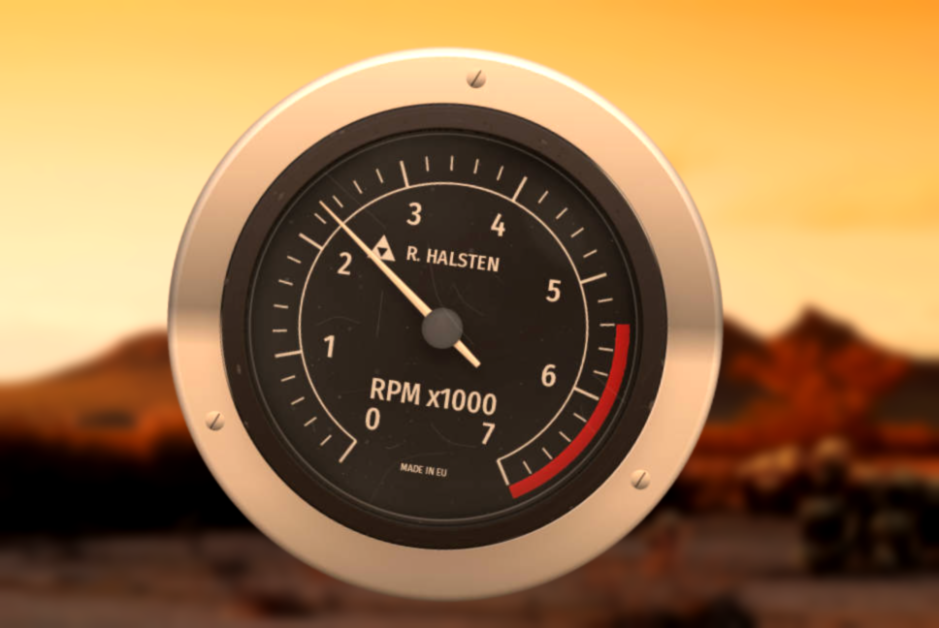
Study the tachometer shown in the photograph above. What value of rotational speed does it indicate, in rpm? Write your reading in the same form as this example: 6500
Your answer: 2300
